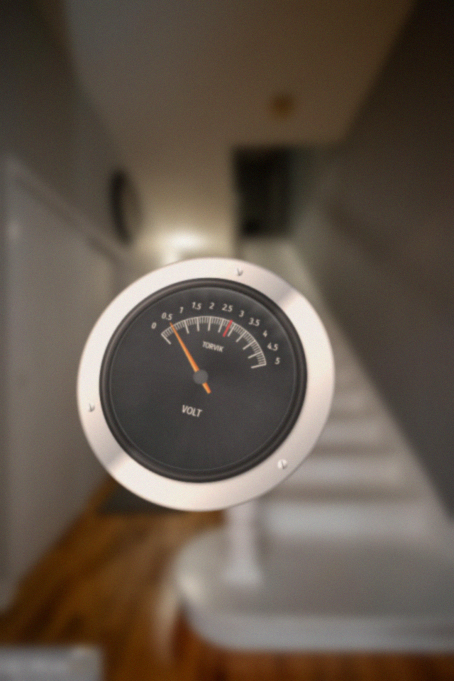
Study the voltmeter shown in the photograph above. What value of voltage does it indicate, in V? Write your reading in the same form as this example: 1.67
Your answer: 0.5
